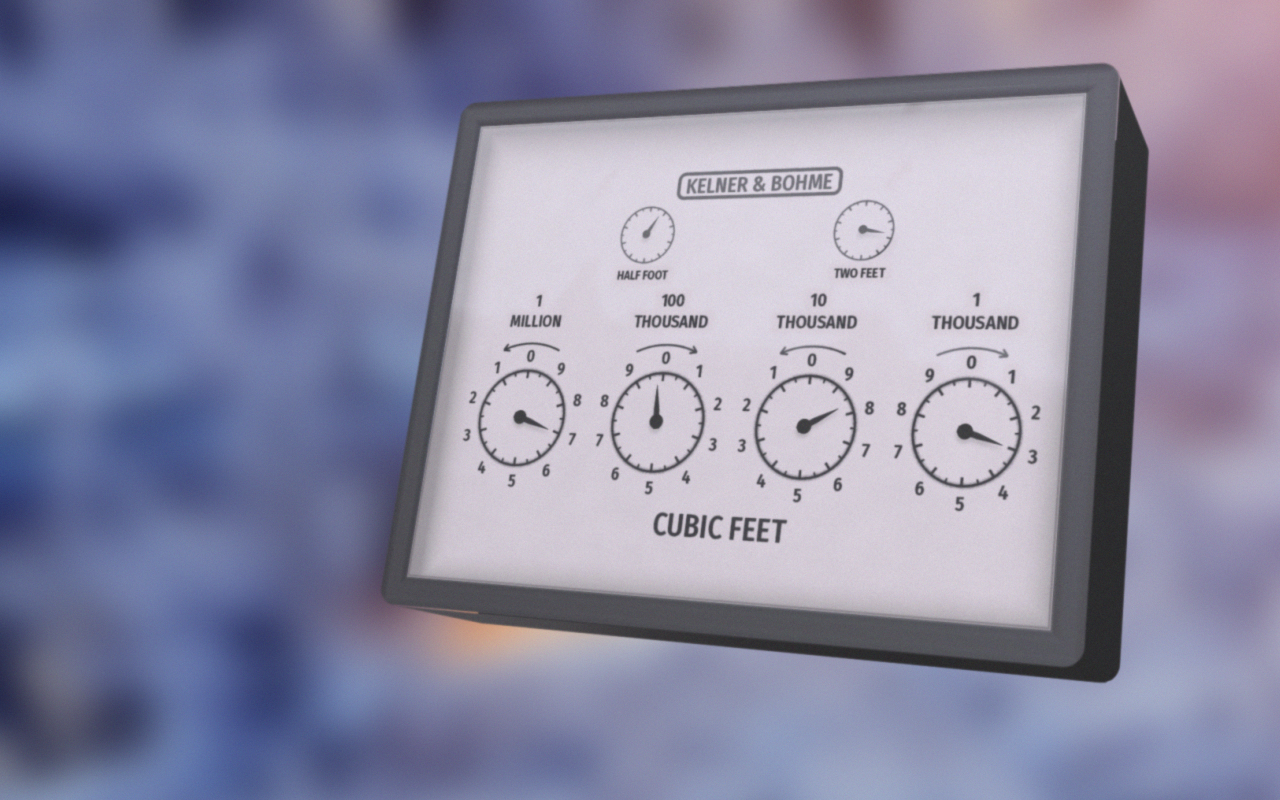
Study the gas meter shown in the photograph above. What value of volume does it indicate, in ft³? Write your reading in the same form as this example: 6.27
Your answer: 698300
